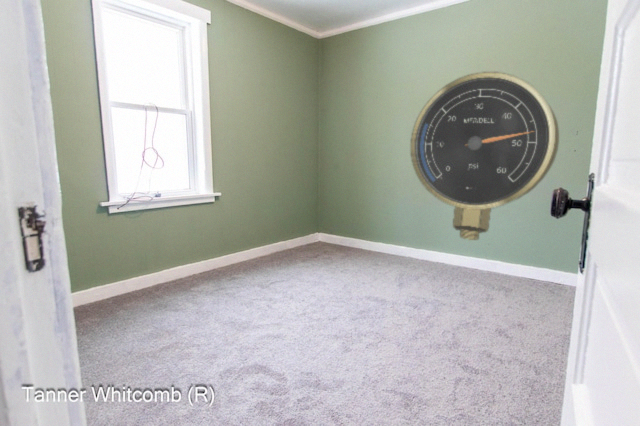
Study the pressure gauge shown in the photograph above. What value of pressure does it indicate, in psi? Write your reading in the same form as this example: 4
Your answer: 47.5
